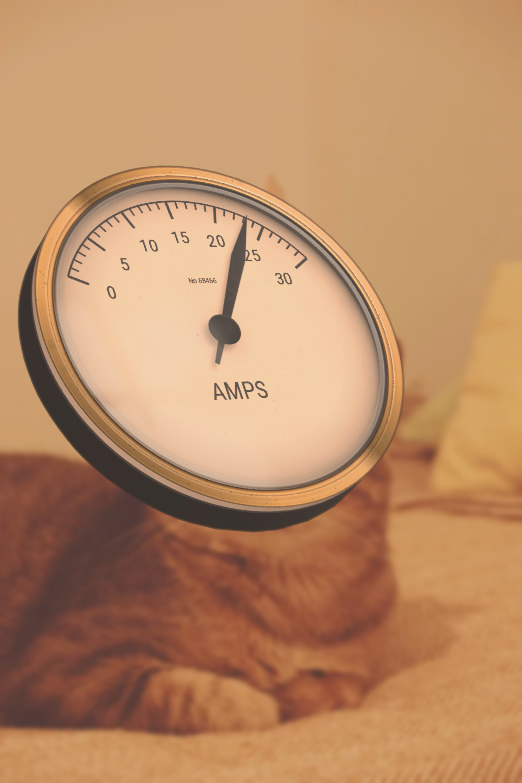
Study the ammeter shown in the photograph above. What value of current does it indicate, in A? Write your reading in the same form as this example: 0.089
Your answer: 23
